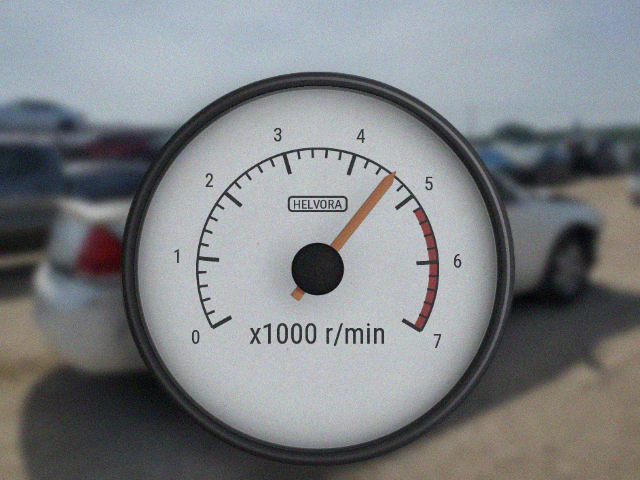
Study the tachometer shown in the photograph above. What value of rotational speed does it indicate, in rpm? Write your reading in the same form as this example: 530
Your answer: 4600
